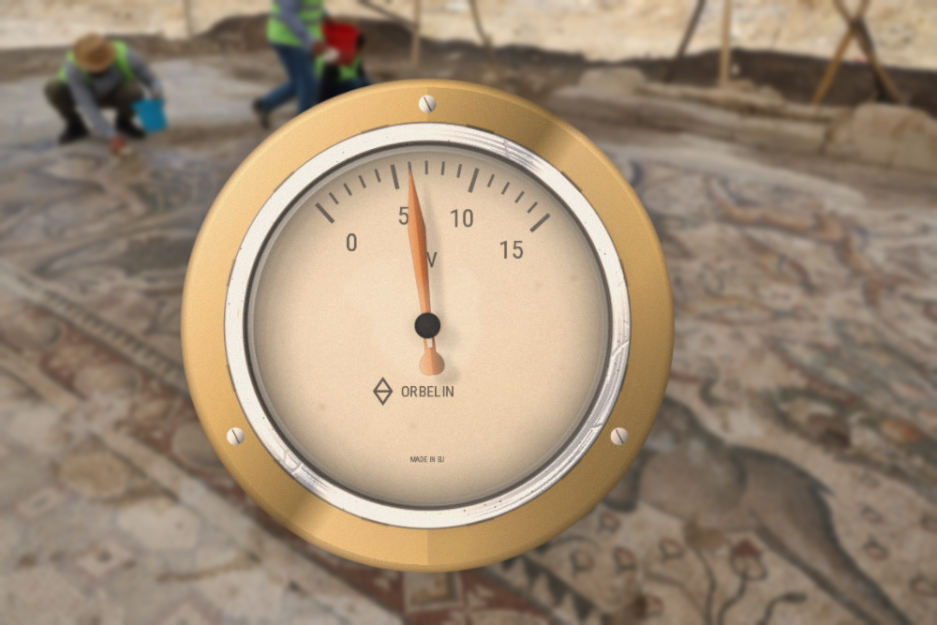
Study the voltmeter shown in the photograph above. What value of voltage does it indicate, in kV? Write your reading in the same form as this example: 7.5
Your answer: 6
